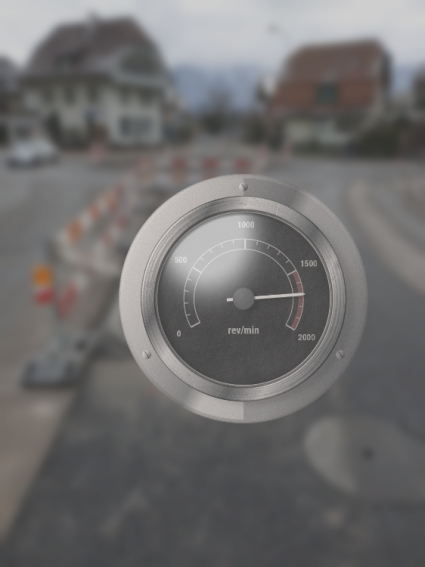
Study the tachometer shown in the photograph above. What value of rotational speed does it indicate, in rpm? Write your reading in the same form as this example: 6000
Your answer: 1700
